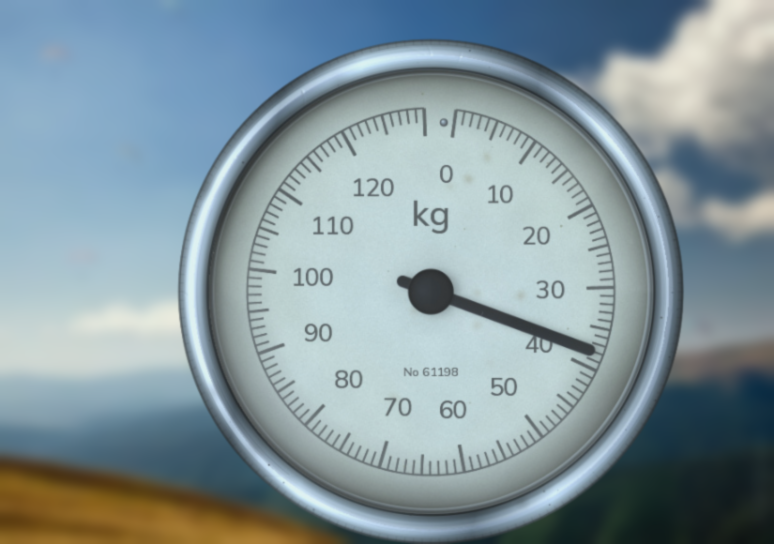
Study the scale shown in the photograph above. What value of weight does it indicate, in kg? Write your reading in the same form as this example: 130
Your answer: 38
